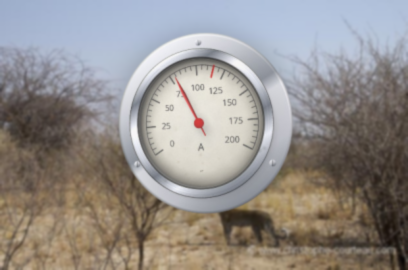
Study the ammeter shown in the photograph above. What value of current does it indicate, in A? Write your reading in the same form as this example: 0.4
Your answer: 80
